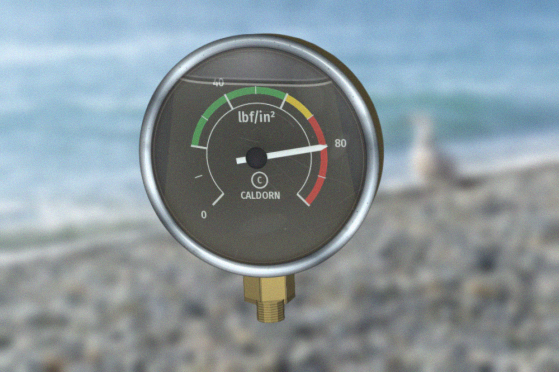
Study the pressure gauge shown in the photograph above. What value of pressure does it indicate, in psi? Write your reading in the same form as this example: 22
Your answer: 80
